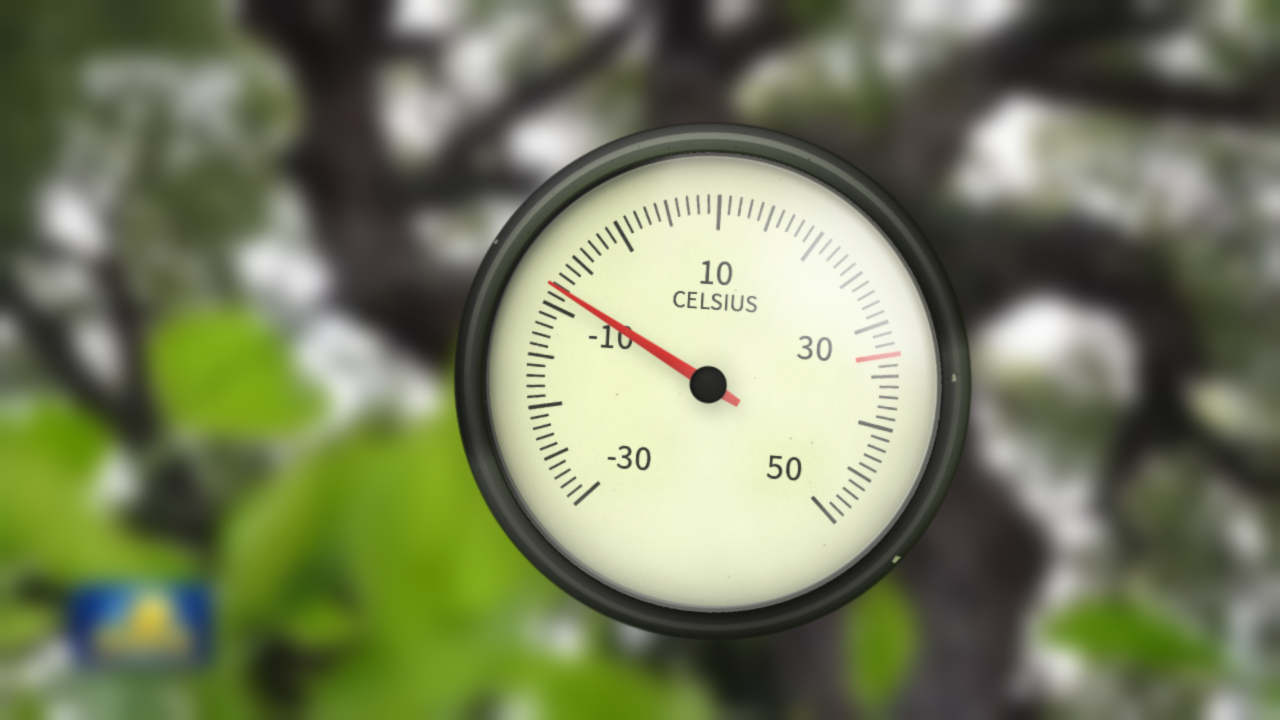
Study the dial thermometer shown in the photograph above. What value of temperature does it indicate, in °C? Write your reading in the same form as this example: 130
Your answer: -8
